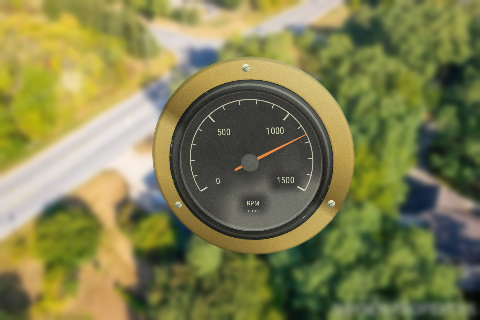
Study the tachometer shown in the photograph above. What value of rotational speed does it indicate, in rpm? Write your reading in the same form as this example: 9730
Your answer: 1150
